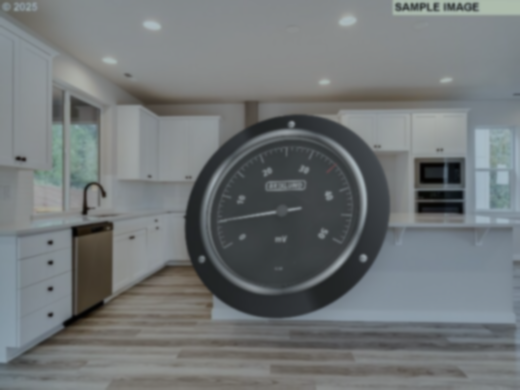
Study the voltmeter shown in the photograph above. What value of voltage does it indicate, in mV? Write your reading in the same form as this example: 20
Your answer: 5
